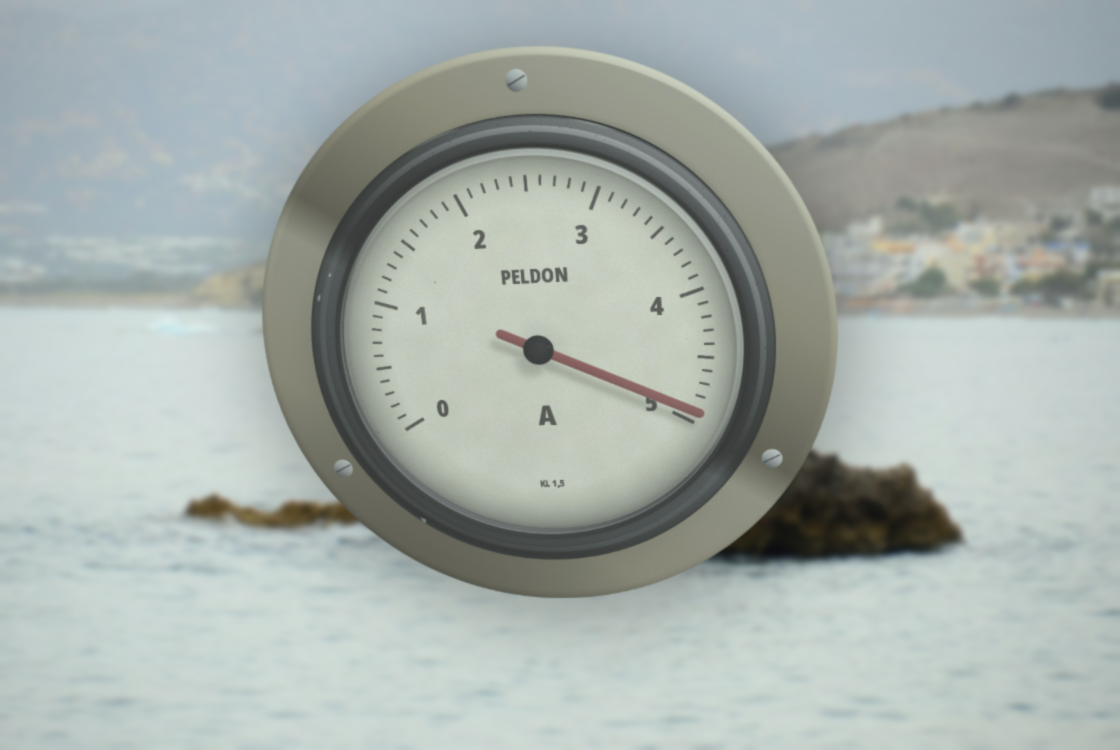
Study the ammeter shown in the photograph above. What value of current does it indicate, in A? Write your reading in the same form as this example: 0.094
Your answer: 4.9
